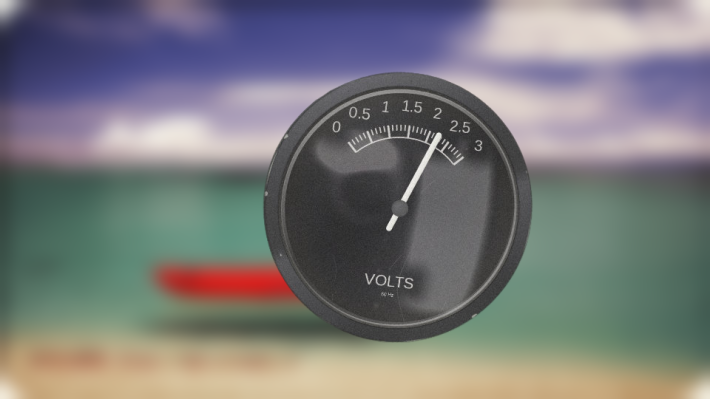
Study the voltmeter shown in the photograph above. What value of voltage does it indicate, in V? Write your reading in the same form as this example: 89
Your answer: 2.2
